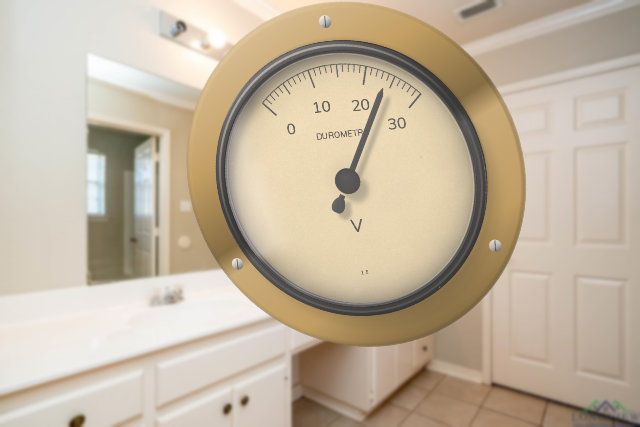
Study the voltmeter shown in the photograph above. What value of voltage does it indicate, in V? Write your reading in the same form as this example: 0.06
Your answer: 24
